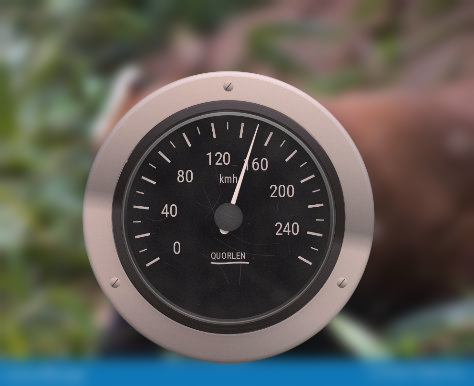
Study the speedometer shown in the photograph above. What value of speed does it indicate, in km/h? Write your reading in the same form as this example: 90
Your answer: 150
